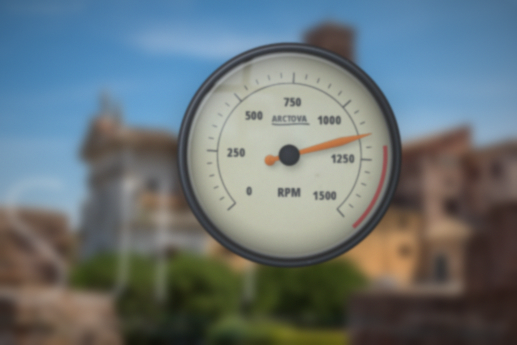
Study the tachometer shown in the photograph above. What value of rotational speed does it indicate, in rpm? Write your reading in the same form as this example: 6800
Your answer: 1150
